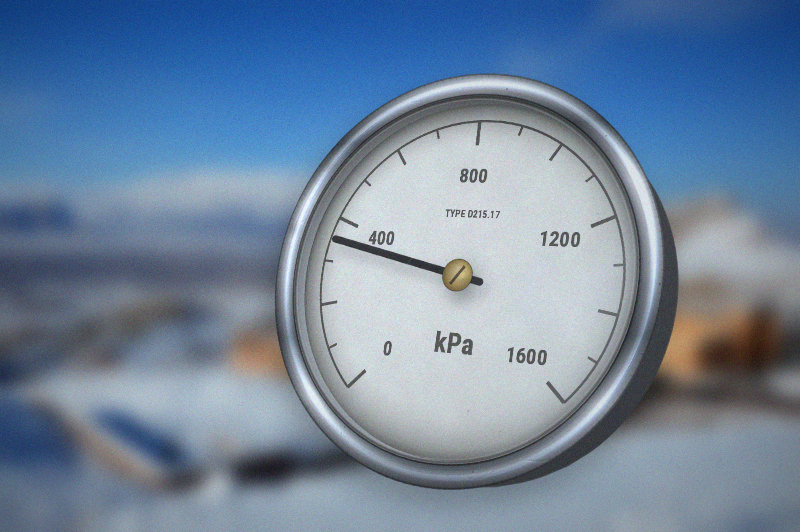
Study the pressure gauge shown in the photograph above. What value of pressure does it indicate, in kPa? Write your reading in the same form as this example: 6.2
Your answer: 350
